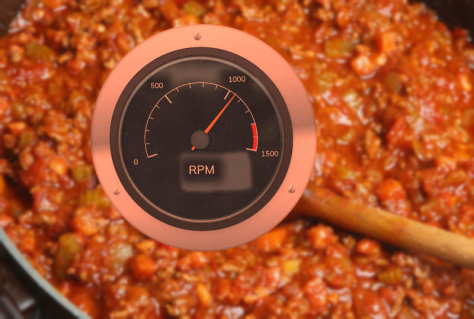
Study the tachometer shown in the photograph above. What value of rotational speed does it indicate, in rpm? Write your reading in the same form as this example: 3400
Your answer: 1050
